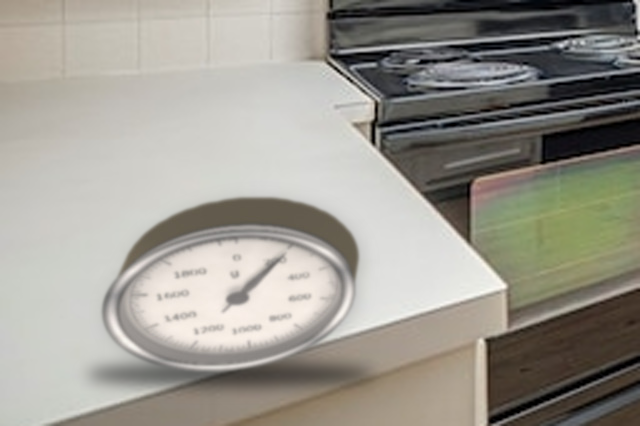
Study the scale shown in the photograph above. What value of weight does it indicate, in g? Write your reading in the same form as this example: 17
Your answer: 200
